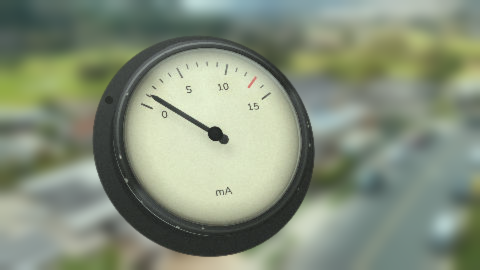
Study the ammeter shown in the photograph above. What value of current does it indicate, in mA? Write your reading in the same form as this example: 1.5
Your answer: 1
